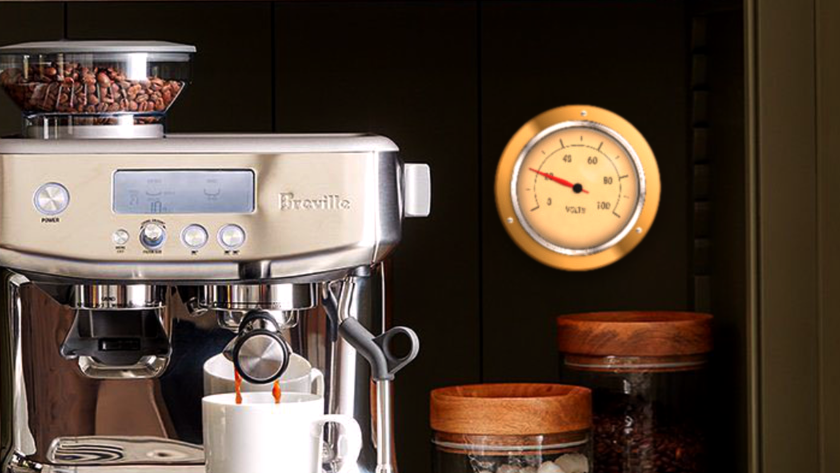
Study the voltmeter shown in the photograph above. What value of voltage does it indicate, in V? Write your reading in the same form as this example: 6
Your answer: 20
